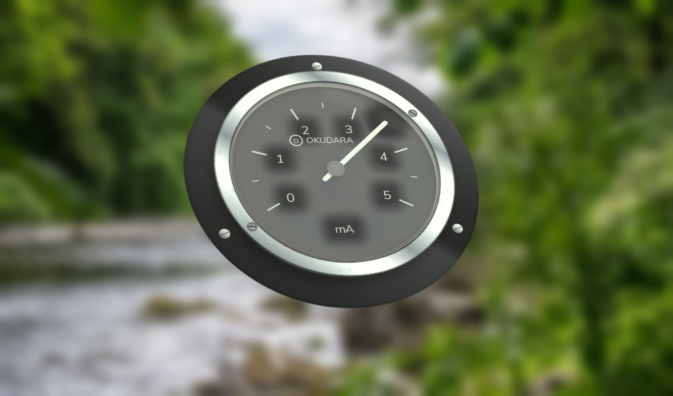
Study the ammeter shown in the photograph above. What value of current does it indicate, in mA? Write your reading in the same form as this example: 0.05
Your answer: 3.5
